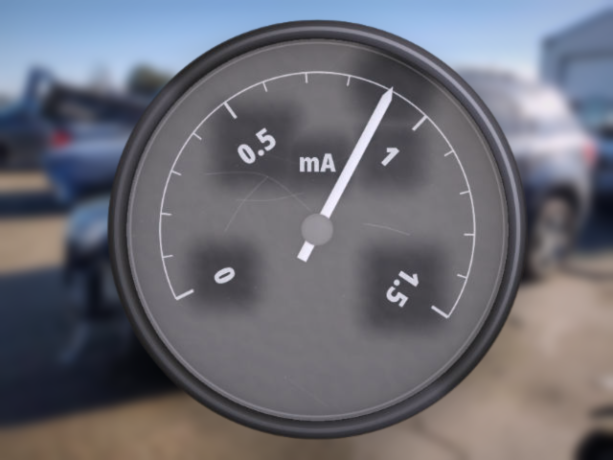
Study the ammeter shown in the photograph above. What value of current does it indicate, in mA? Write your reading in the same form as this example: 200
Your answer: 0.9
